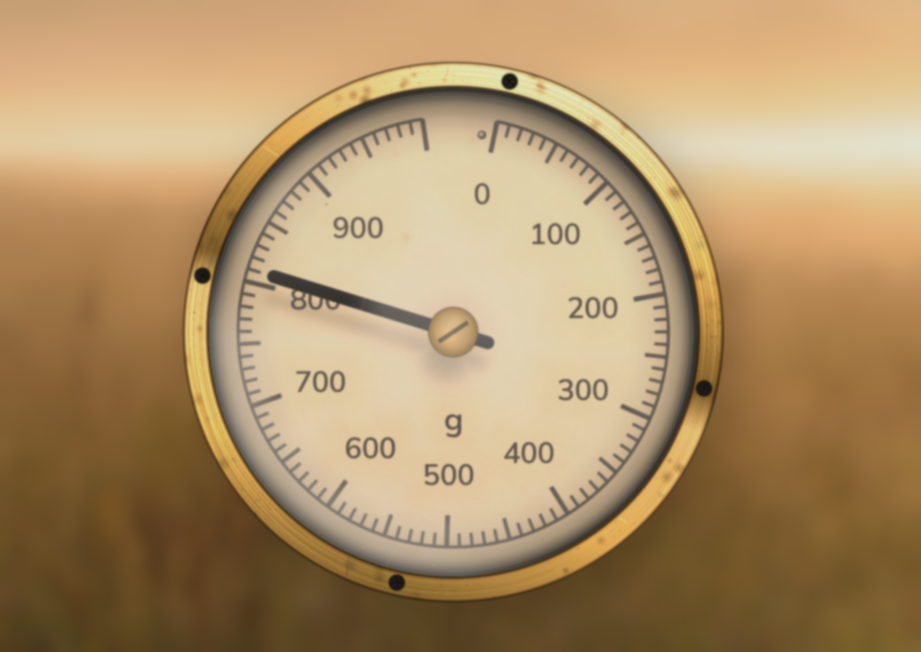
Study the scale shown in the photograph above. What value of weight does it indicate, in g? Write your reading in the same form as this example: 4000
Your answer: 810
